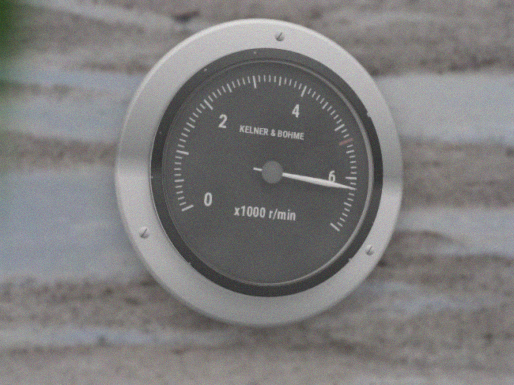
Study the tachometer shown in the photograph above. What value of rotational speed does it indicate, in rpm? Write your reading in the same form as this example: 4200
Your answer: 6200
